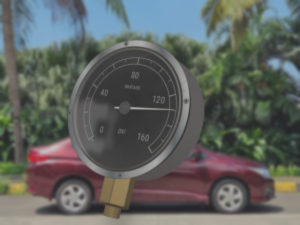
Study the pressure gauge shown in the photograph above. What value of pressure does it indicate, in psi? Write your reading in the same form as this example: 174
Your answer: 130
